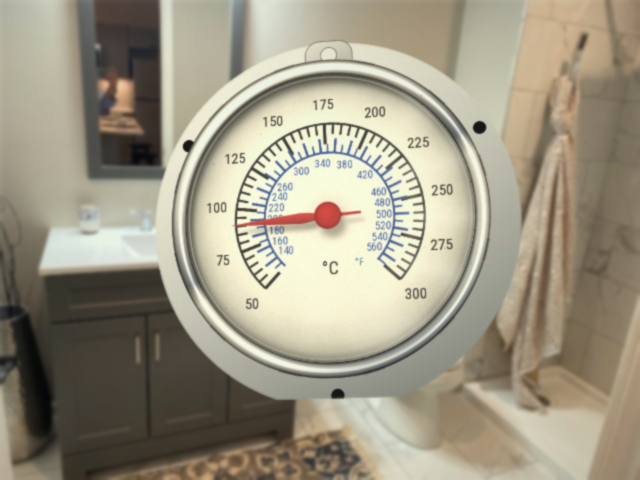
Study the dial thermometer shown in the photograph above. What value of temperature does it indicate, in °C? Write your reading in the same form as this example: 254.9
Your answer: 90
